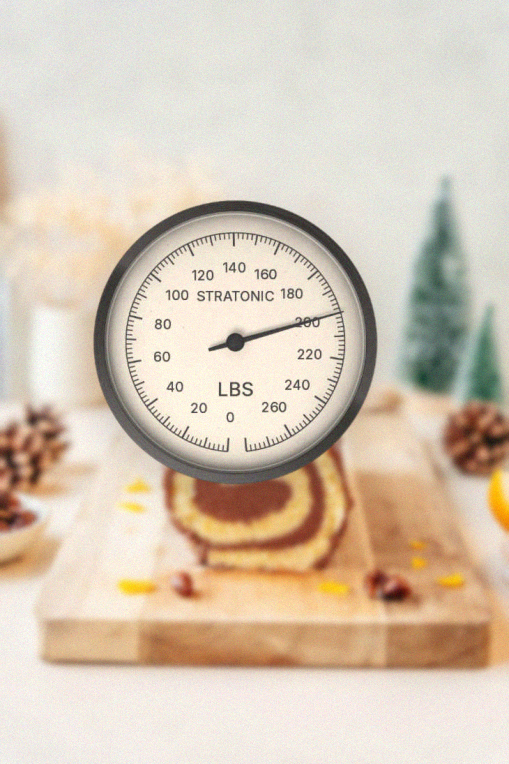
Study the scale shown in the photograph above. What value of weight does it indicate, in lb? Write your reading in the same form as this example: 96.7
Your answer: 200
